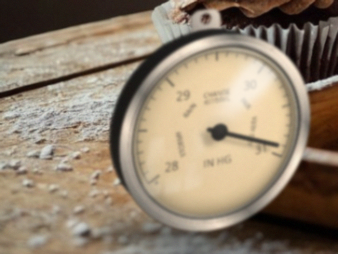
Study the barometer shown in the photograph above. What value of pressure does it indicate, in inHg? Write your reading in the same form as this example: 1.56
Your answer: 30.9
